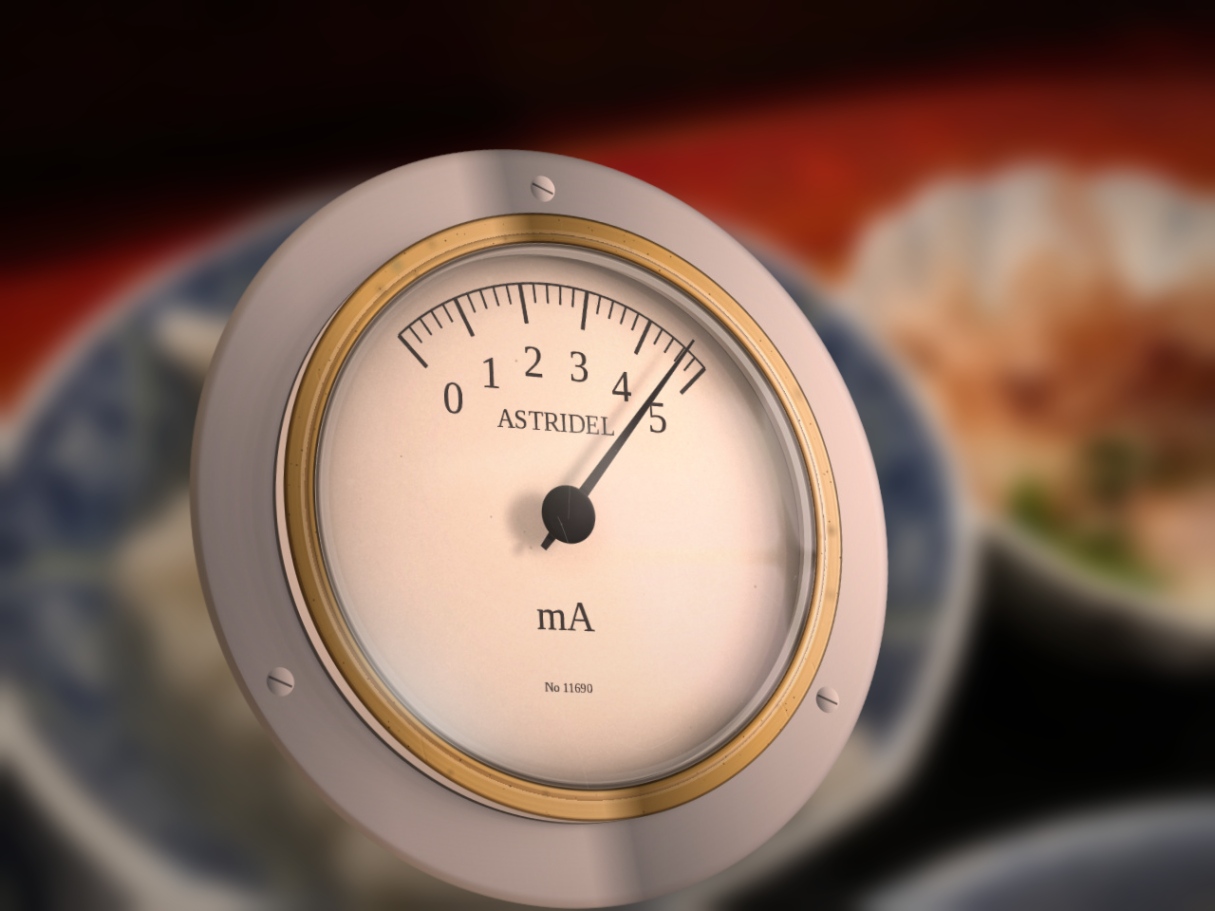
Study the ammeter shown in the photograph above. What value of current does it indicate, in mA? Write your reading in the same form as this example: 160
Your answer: 4.6
